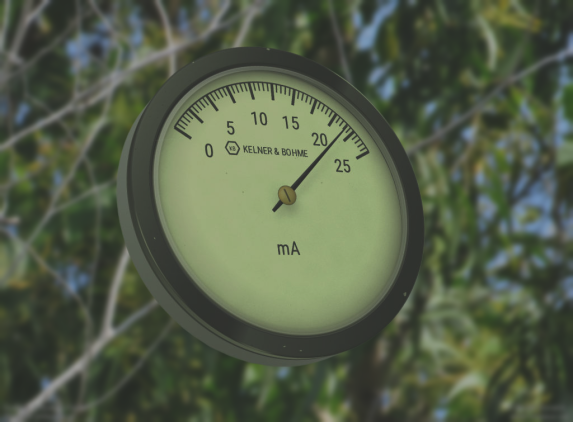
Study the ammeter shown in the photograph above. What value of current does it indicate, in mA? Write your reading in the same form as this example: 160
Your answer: 21.5
